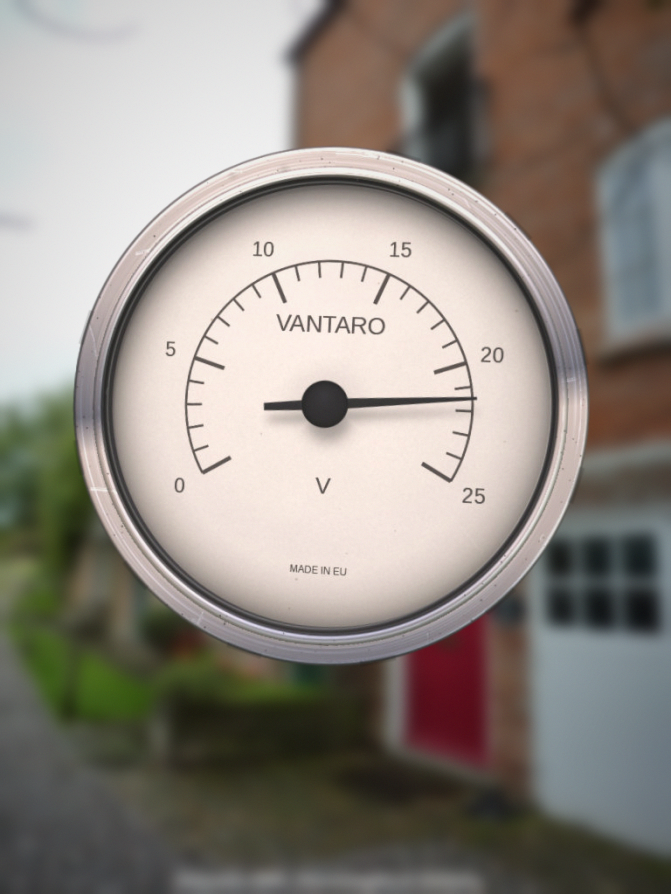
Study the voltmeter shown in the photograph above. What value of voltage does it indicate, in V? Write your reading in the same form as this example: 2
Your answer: 21.5
